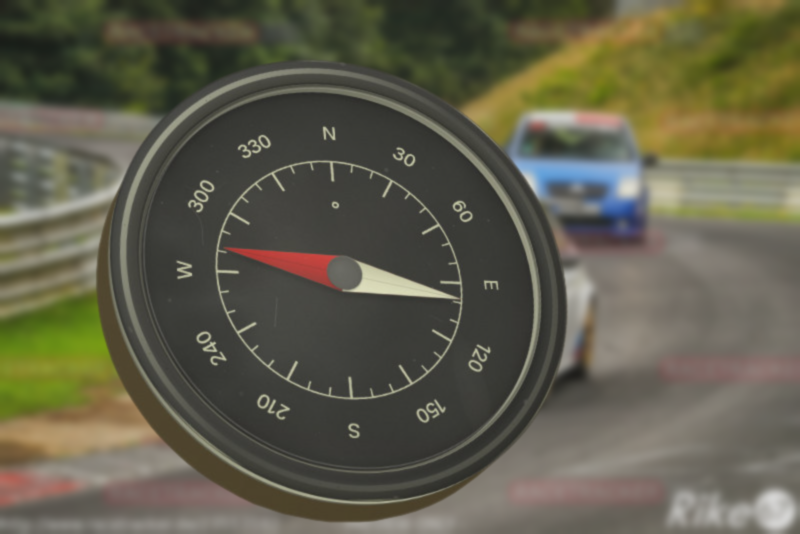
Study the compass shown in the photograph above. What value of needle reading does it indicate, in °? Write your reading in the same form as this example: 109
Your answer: 280
